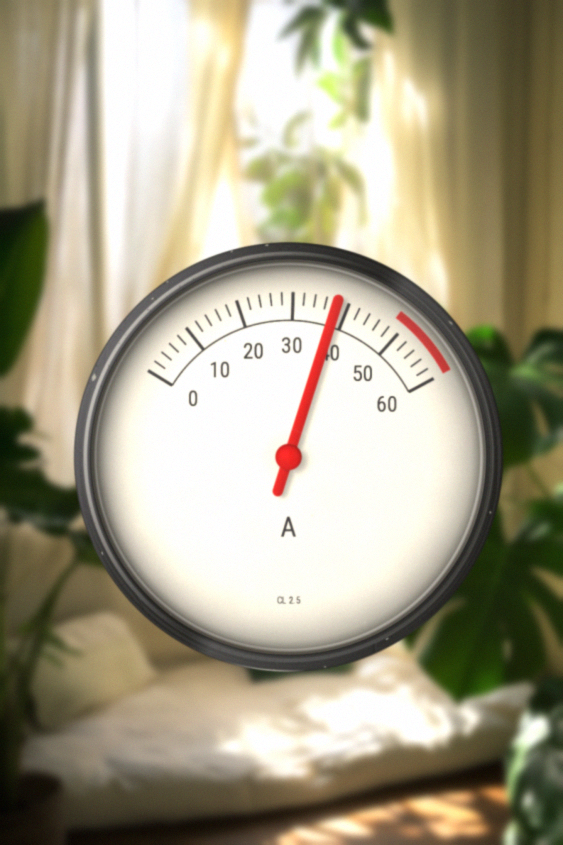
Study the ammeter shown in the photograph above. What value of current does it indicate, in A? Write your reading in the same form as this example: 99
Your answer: 38
